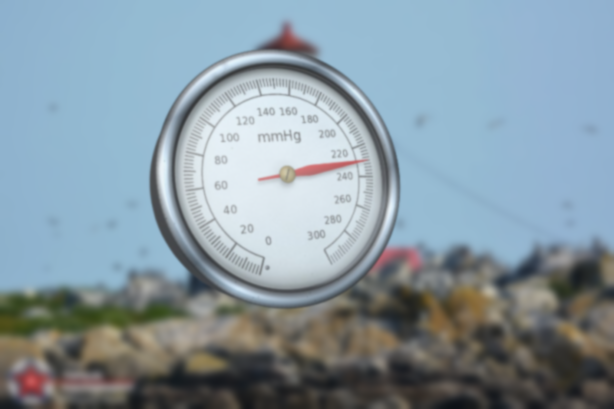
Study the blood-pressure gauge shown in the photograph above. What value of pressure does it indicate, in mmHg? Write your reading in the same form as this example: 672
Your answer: 230
